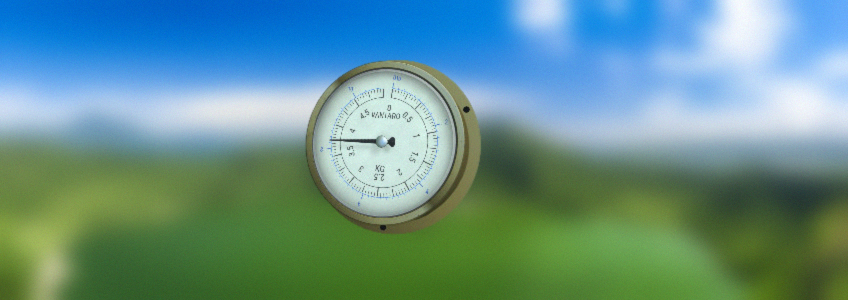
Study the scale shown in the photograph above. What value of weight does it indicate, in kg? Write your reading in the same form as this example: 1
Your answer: 3.75
